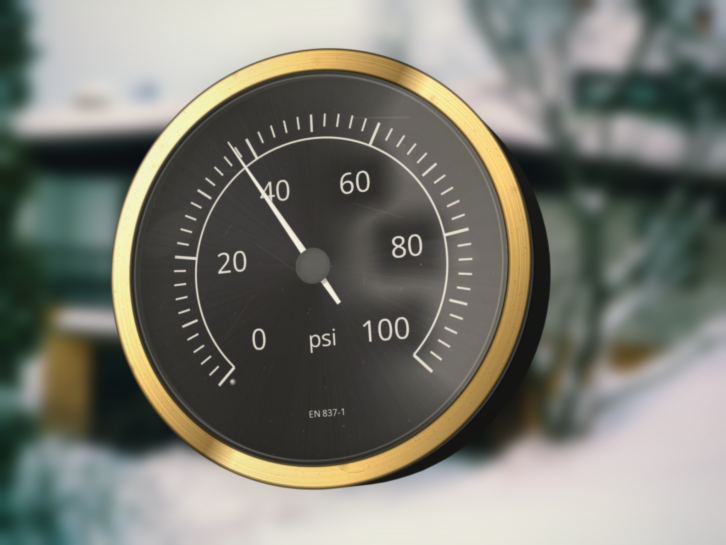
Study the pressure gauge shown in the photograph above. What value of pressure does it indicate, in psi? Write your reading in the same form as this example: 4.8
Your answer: 38
